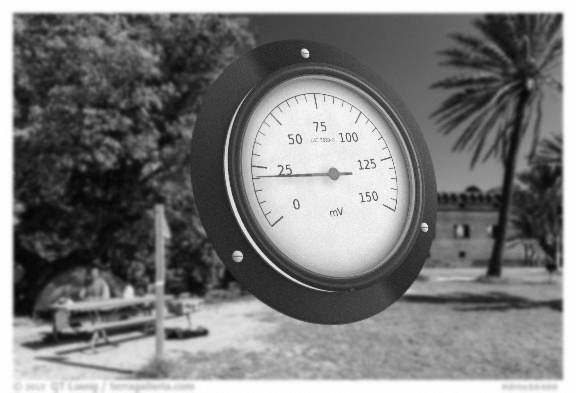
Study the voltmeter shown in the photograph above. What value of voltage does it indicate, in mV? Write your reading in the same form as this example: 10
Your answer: 20
